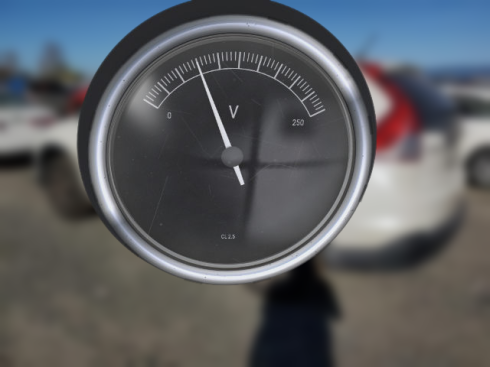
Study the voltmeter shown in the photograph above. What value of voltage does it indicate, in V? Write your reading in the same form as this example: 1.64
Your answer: 75
